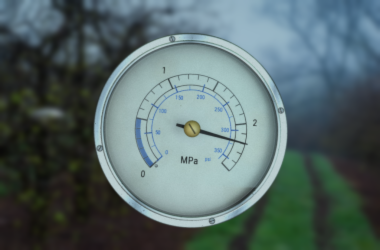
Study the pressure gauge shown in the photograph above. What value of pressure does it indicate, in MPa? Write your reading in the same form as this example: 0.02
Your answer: 2.2
